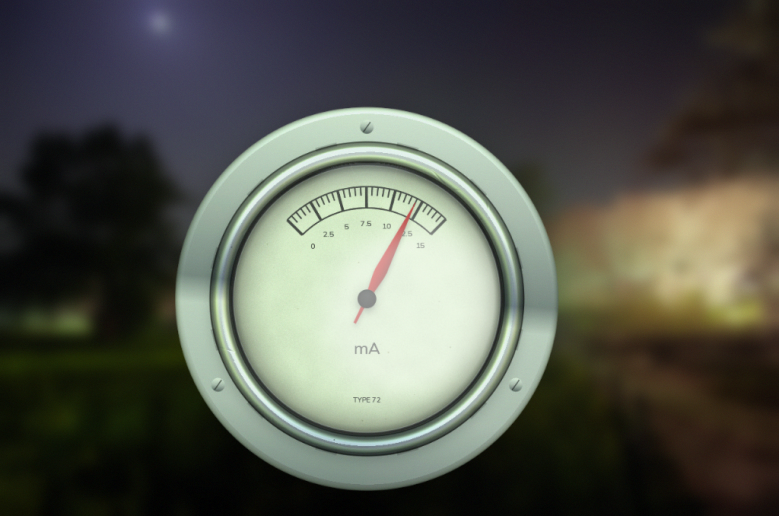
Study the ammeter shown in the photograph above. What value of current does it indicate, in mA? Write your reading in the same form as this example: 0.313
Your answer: 12
